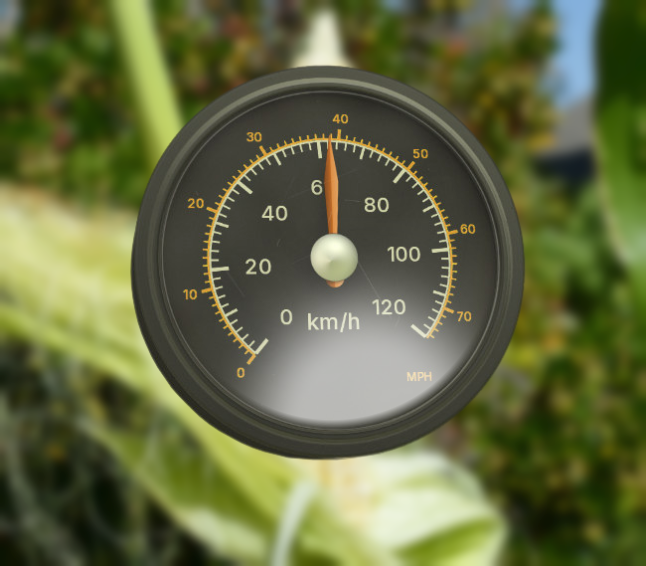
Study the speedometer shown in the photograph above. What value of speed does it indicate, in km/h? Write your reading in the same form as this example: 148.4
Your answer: 62
